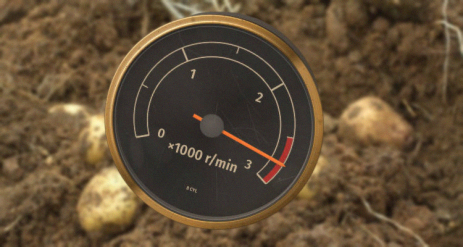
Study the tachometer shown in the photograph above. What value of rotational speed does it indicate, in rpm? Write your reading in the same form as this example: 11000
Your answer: 2750
